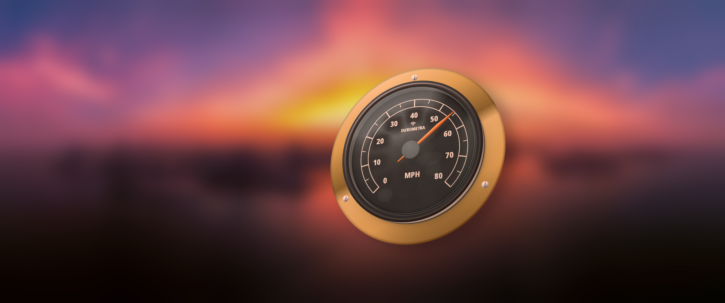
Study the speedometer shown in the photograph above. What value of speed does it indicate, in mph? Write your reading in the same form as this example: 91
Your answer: 55
